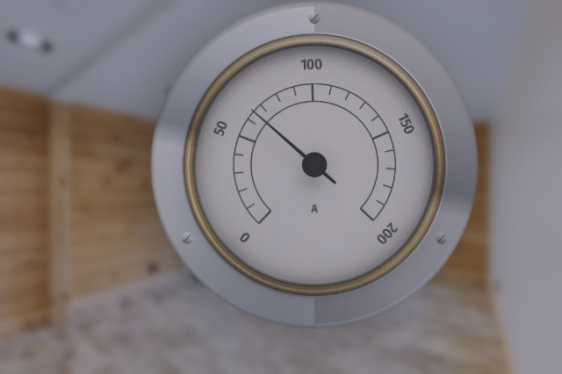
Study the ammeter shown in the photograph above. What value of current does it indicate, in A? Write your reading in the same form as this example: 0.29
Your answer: 65
